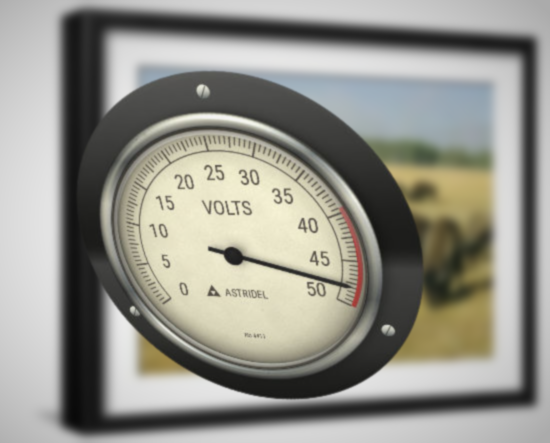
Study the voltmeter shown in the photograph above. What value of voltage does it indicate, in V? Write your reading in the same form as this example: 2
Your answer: 47.5
